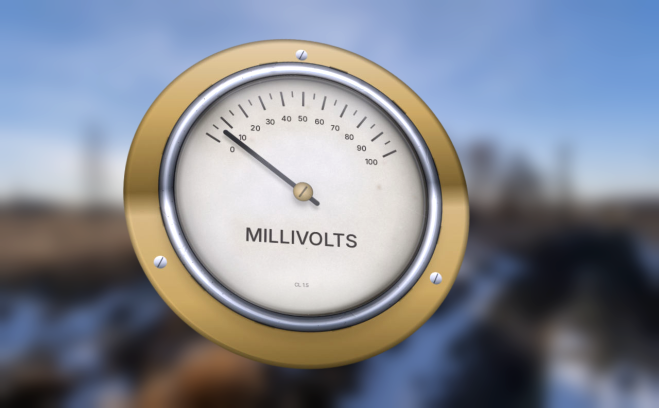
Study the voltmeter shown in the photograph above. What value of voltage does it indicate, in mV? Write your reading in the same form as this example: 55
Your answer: 5
